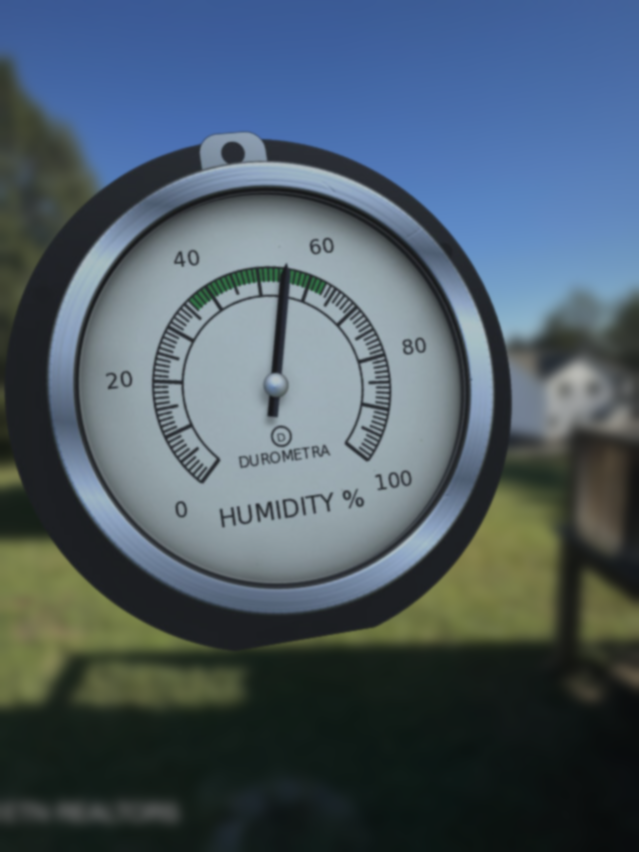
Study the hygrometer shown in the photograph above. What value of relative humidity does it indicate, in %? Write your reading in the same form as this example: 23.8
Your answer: 55
